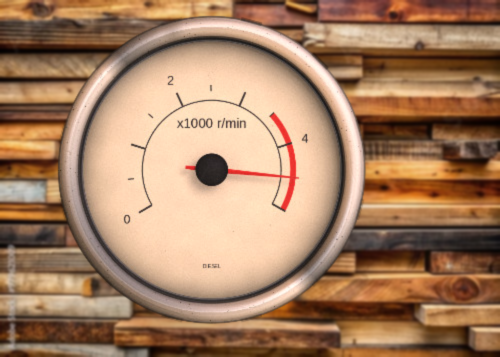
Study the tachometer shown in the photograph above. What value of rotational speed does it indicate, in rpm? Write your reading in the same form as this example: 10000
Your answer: 4500
